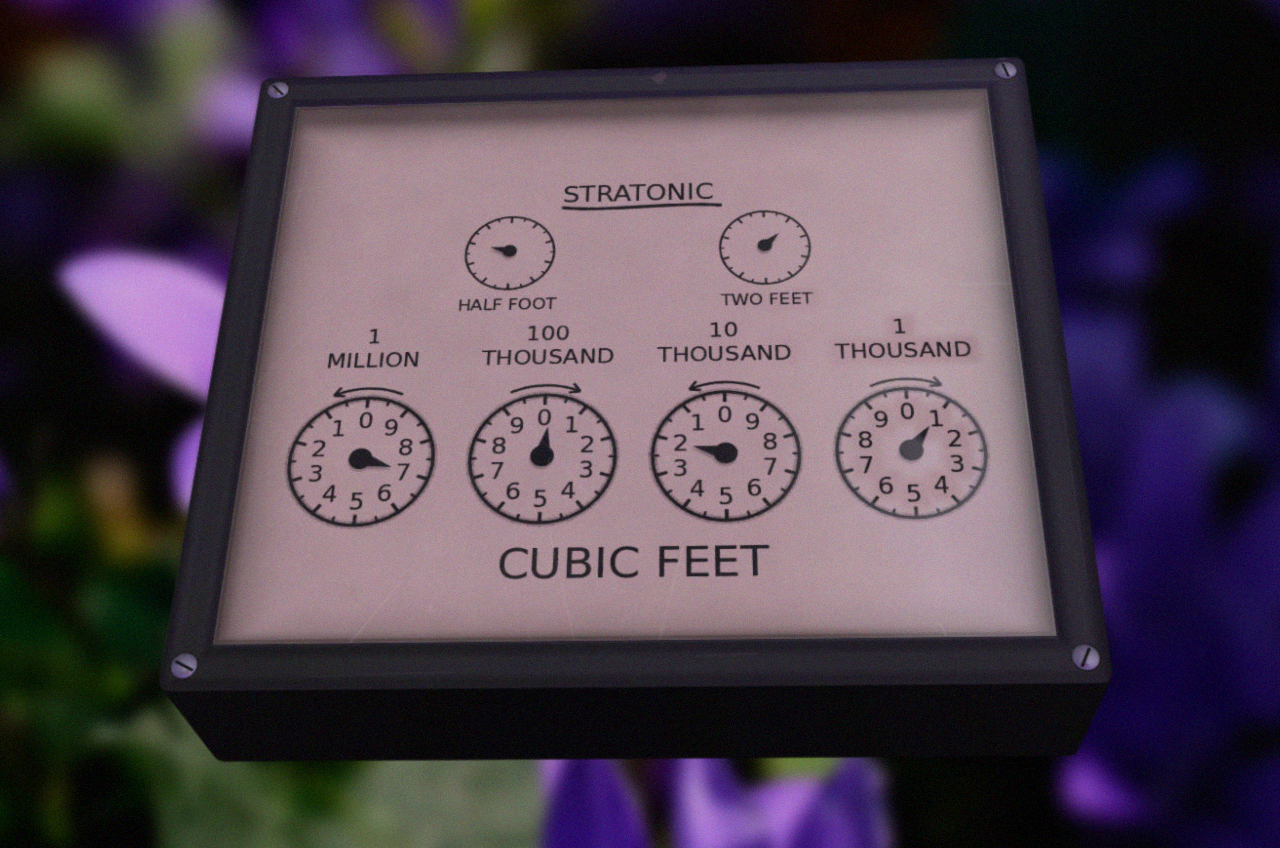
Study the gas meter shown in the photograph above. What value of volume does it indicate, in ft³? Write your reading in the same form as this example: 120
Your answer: 702100
